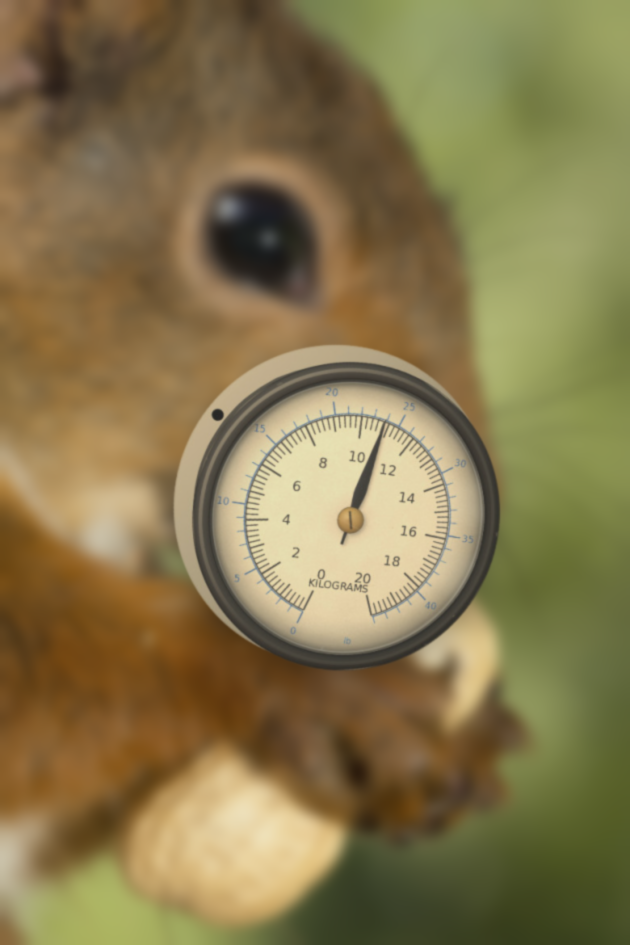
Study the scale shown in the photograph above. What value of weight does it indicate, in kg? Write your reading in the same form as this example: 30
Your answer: 10.8
